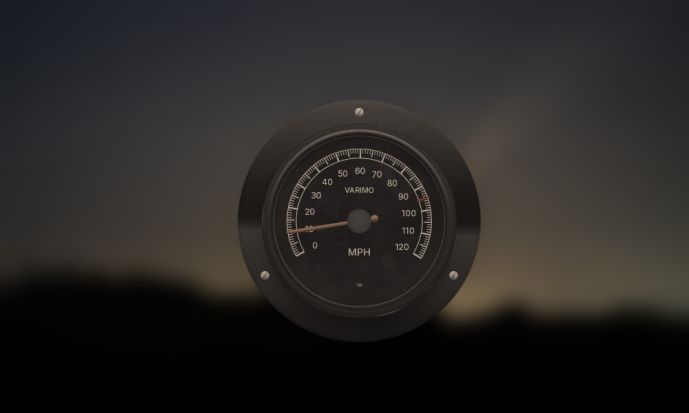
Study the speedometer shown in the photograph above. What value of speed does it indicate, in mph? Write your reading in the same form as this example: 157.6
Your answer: 10
